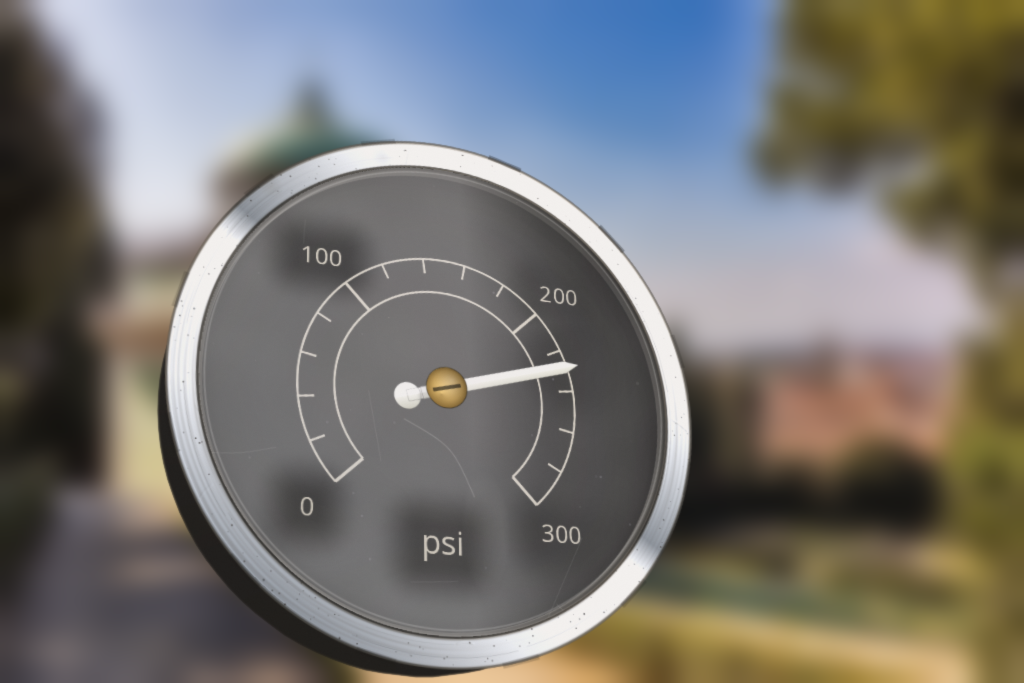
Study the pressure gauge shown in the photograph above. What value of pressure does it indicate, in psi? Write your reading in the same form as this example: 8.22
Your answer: 230
